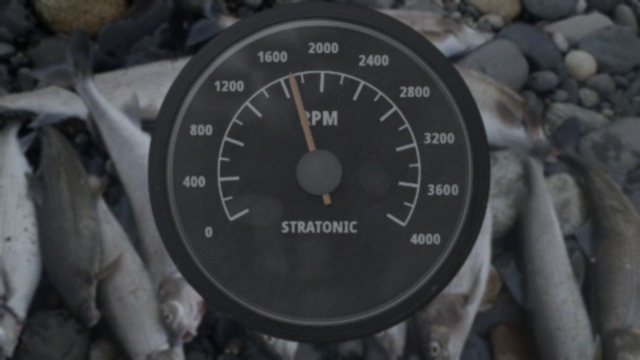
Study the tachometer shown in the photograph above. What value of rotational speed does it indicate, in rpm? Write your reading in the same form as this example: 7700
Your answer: 1700
